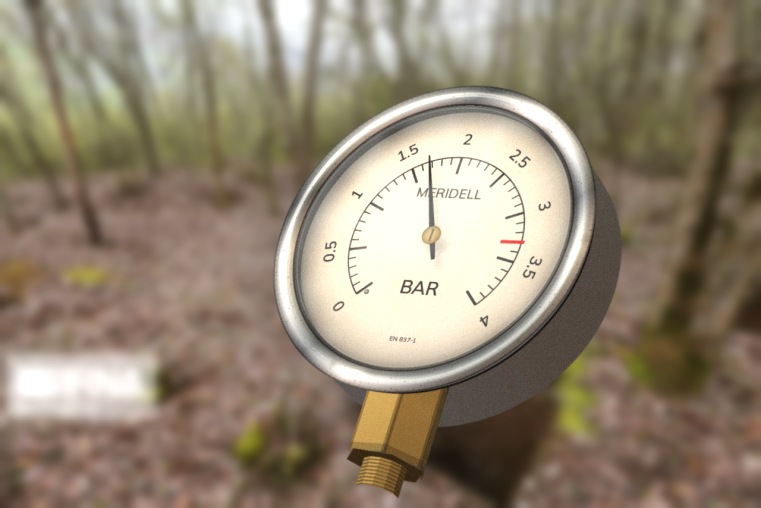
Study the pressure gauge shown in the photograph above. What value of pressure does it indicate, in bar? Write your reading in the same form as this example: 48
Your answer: 1.7
